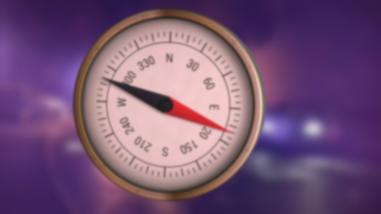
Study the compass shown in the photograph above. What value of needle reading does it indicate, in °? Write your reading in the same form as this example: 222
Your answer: 110
